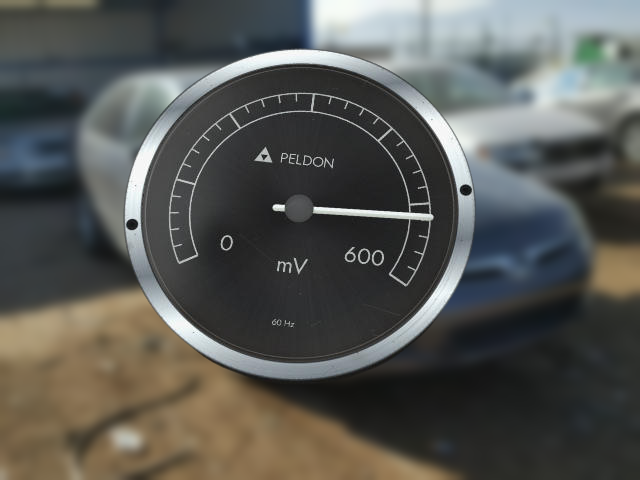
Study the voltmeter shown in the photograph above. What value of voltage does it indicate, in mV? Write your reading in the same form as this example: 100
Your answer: 520
